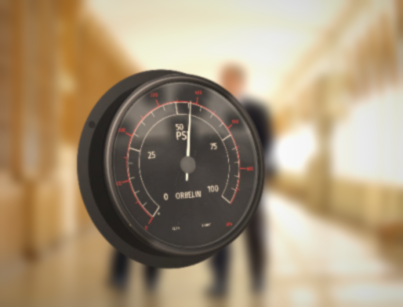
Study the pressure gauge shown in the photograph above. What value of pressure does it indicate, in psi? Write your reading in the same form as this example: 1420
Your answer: 55
